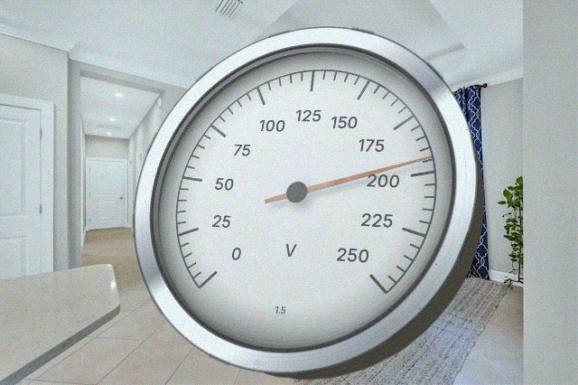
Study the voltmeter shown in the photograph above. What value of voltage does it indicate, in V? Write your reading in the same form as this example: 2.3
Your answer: 195
